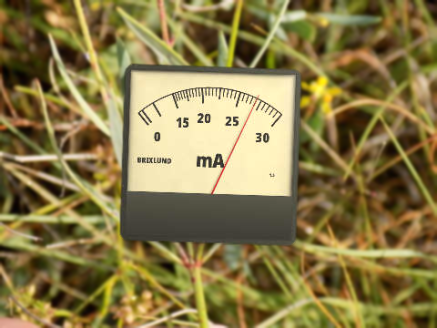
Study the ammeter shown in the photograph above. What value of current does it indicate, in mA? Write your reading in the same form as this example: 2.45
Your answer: 27
